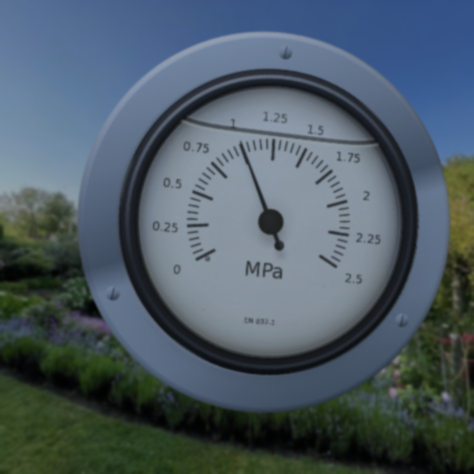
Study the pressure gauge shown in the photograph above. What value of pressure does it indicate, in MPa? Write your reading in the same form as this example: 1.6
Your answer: 1
